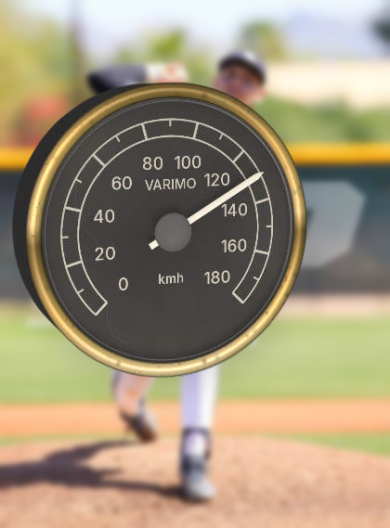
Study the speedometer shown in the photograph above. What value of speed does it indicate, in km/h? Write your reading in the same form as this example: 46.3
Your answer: 130
